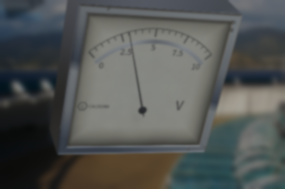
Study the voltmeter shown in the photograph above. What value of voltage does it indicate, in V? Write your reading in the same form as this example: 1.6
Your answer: 3
